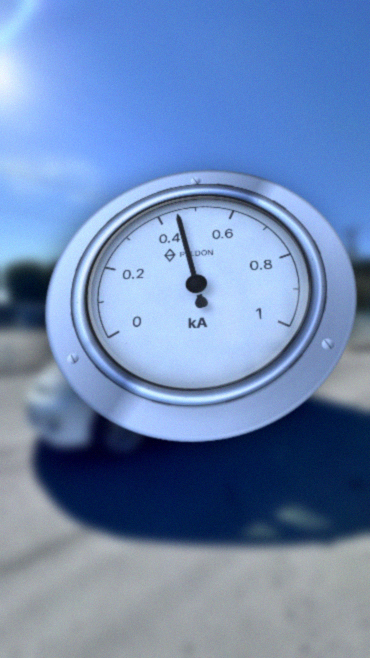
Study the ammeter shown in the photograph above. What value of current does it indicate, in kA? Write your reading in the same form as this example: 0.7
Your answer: 0.45
